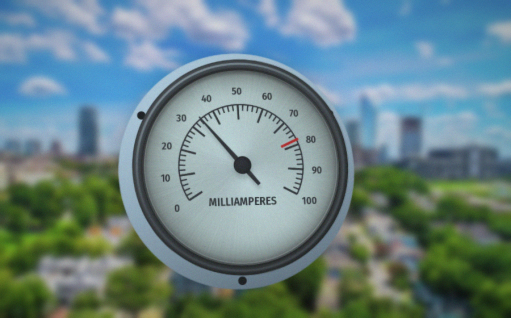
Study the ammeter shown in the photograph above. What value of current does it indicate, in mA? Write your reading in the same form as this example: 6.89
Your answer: 34
